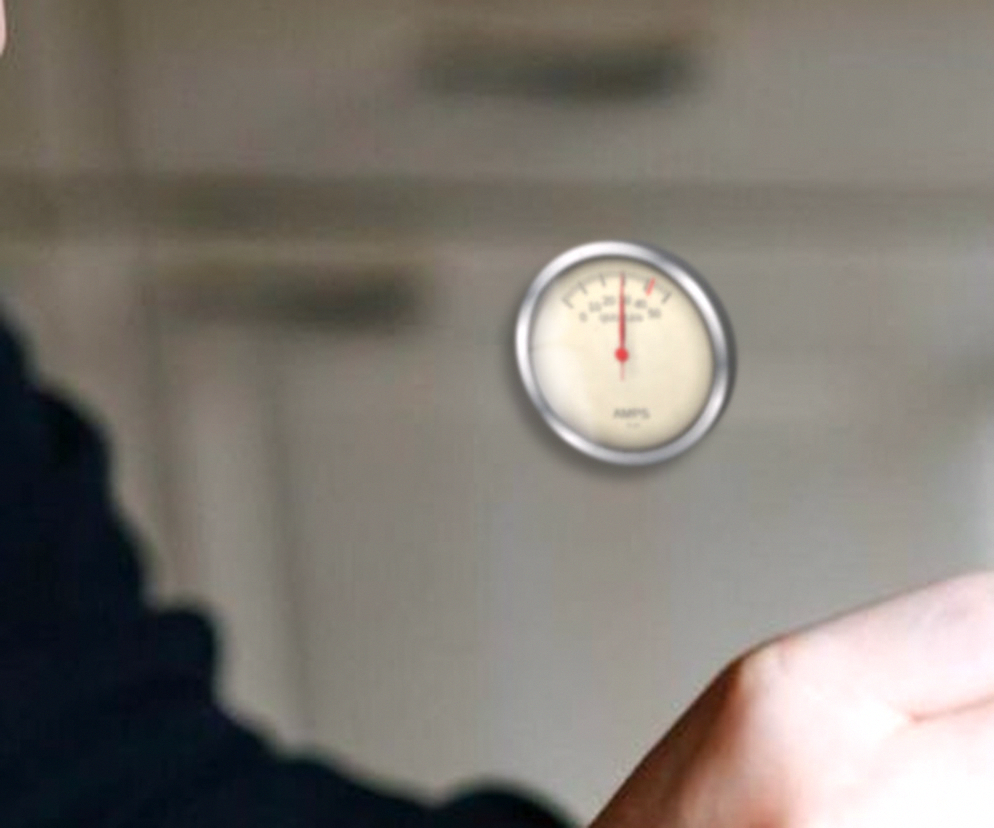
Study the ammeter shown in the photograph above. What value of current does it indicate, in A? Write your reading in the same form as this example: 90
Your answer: 30
